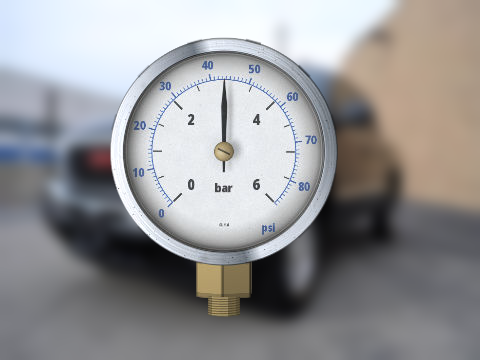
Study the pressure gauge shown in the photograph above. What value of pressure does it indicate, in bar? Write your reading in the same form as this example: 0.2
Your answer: 3
